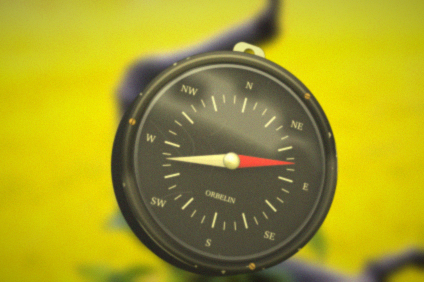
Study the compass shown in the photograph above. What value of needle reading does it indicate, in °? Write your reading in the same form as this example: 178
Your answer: 75
